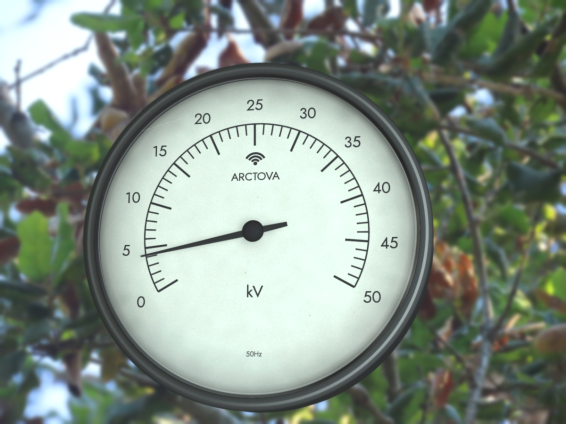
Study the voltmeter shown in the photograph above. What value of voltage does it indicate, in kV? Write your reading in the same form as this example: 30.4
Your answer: 4
